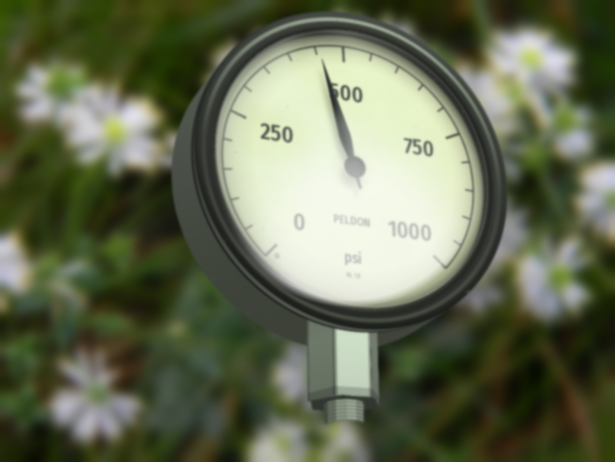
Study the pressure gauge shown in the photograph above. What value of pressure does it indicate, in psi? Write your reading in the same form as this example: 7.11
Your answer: 450
